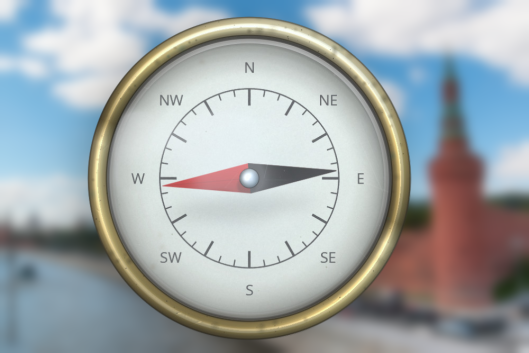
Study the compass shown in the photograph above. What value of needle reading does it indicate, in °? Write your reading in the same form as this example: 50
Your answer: 265
